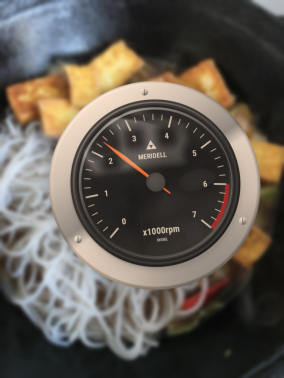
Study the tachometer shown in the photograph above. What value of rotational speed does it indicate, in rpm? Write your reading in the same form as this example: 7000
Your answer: 2300
